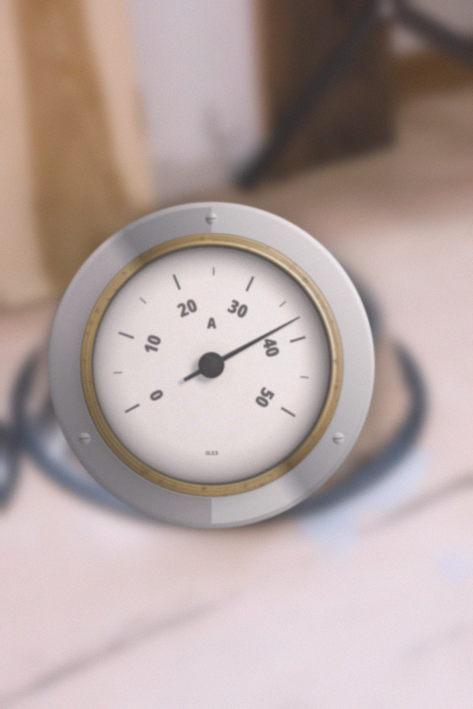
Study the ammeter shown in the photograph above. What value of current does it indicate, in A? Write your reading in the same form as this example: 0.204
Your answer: 37.5
